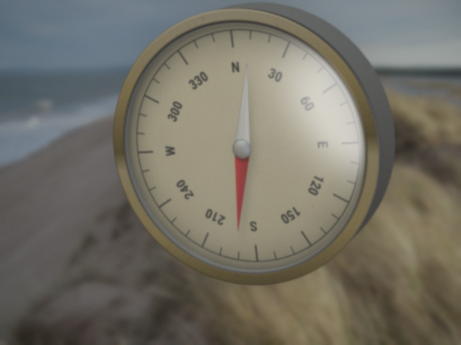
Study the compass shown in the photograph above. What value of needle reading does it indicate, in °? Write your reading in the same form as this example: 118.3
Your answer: 190
